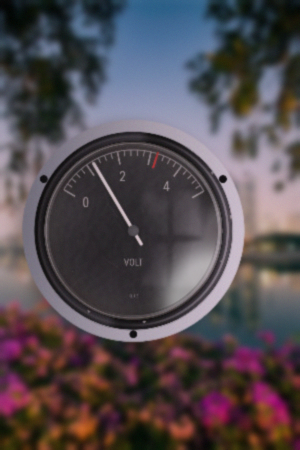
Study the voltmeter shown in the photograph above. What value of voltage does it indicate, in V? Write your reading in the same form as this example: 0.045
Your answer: 1.2
